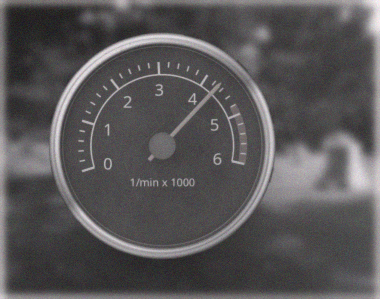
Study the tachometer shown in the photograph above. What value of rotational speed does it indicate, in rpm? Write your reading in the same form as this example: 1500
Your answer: 4300
